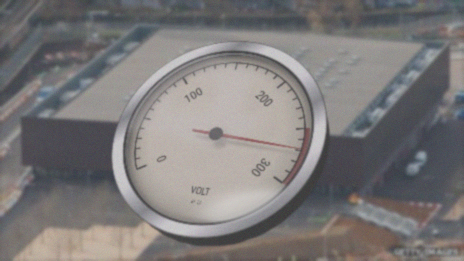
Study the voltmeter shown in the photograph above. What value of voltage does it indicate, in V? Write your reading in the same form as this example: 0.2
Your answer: 270
